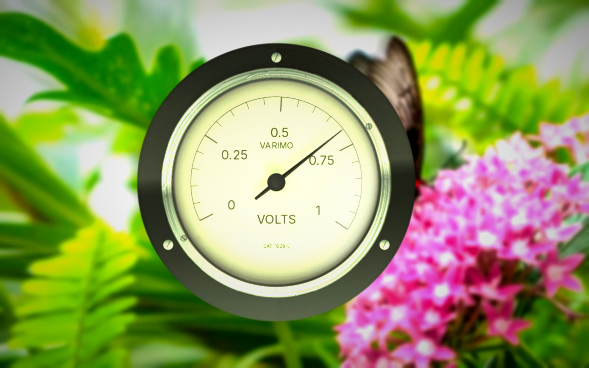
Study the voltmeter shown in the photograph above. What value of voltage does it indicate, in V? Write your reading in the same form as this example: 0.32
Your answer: 0.7
